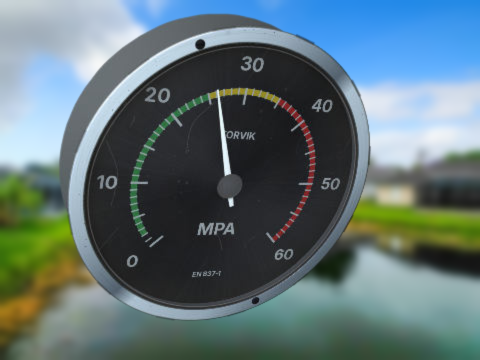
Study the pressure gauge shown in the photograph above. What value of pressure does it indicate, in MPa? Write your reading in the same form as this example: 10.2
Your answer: 26
